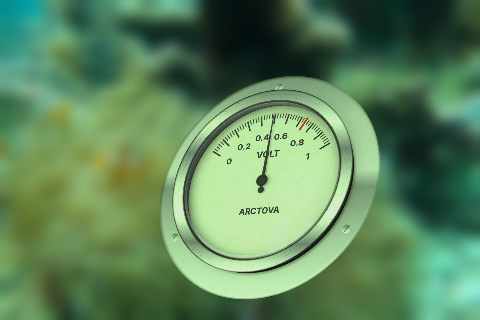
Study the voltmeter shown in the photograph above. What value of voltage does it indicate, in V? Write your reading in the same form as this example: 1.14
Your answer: 0.5
